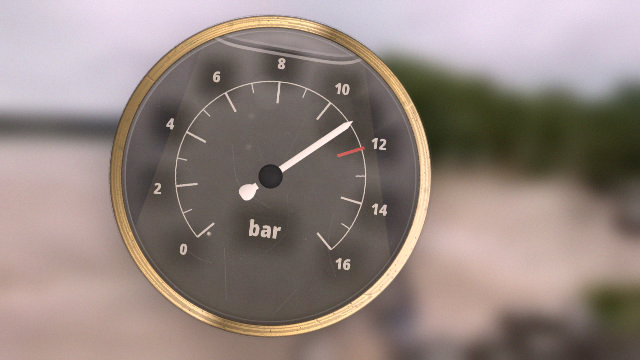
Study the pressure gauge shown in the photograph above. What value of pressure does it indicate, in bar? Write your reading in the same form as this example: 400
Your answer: 11
